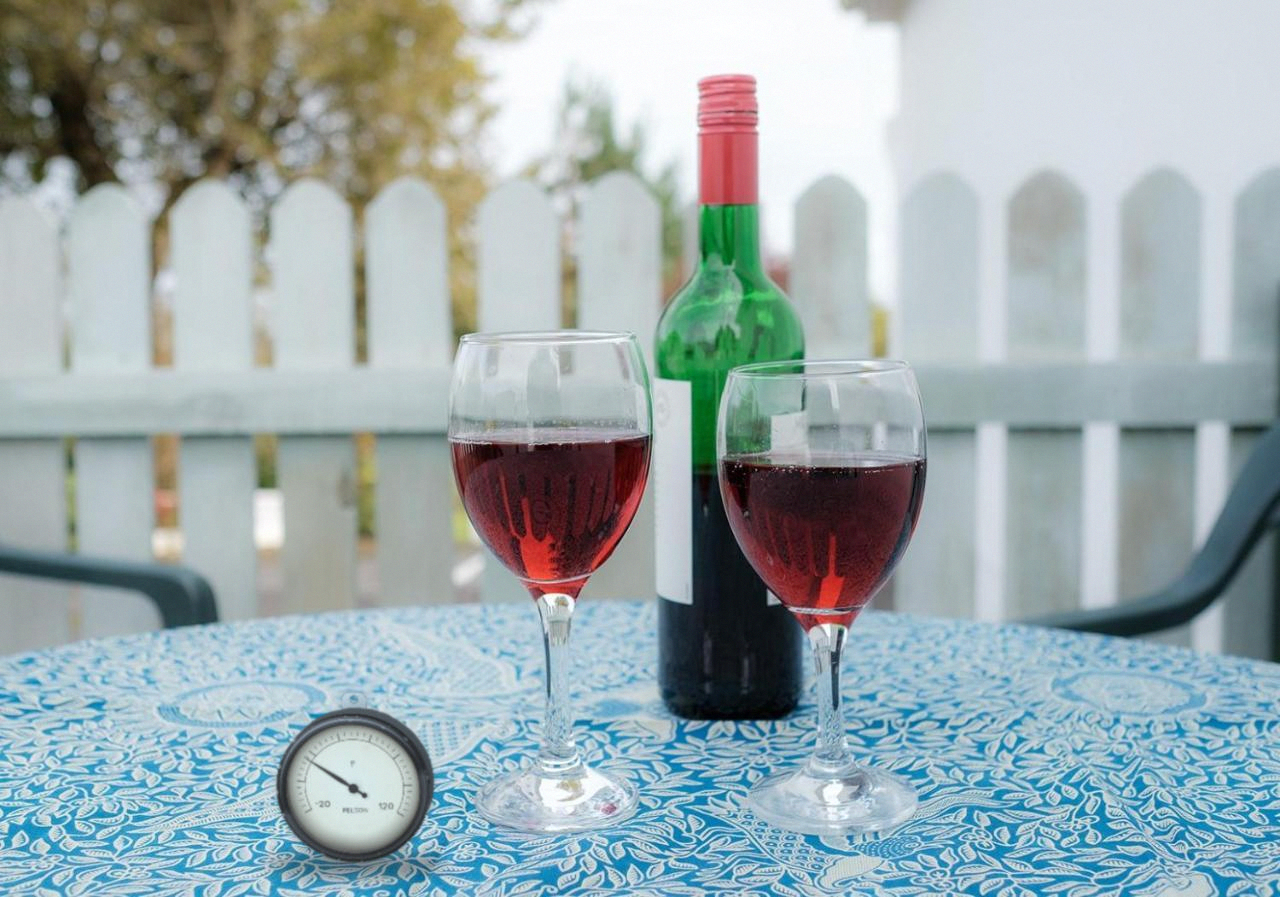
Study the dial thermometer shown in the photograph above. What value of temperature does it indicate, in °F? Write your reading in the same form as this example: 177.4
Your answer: 16
